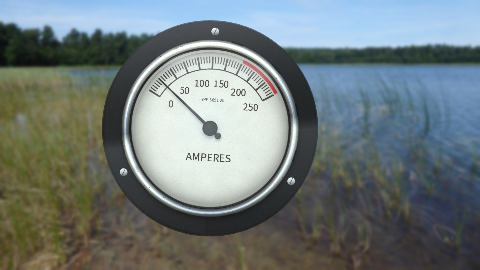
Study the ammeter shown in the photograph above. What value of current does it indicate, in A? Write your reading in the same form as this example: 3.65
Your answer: 25
